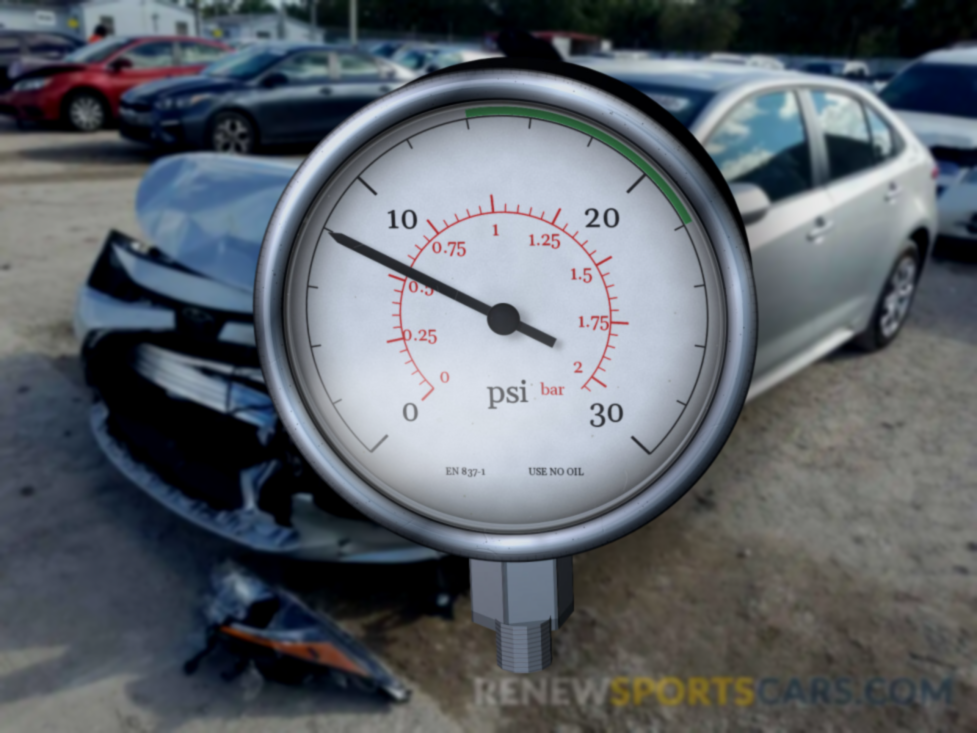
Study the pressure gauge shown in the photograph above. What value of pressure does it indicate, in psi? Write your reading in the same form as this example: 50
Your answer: 8
